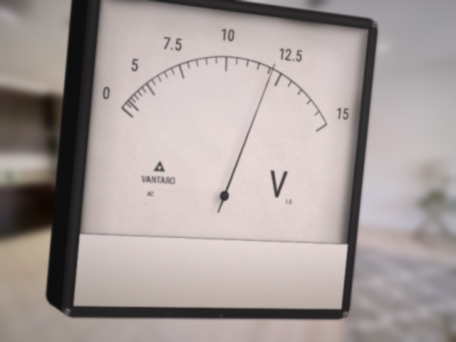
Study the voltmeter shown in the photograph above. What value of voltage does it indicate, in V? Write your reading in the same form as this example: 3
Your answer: 12
